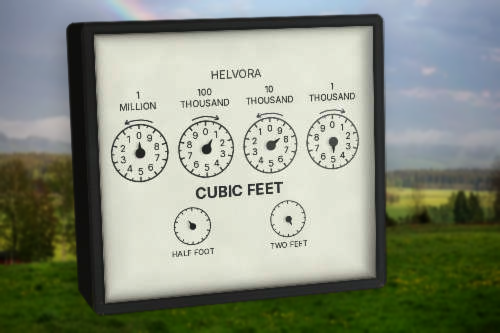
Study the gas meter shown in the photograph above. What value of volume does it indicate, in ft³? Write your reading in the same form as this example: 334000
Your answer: 8500
